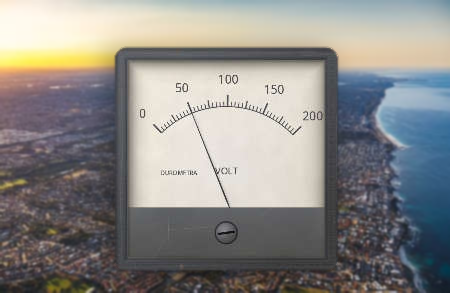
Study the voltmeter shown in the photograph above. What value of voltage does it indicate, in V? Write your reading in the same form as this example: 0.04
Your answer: 50
